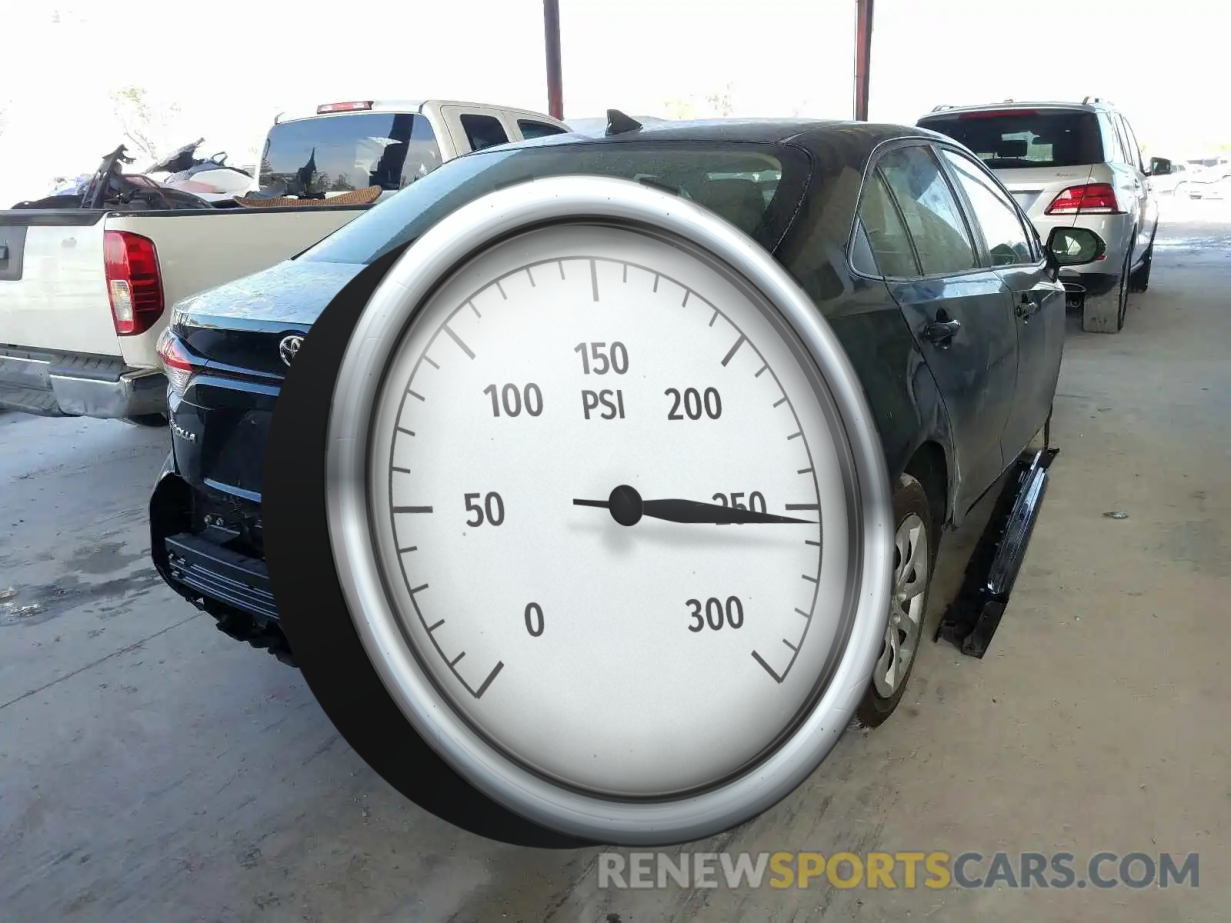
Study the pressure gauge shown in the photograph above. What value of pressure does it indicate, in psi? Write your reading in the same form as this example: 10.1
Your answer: 255
